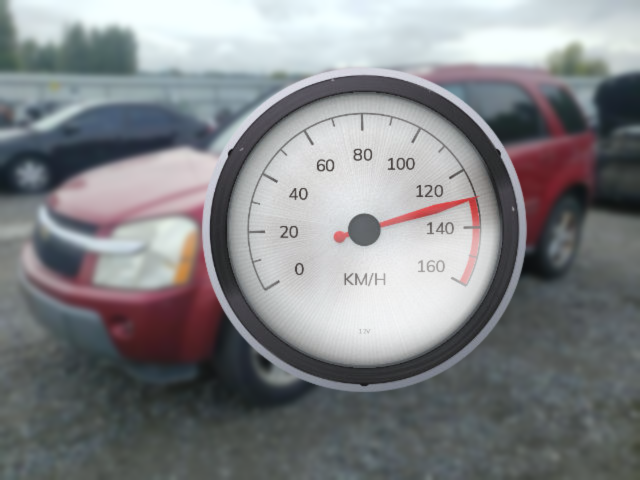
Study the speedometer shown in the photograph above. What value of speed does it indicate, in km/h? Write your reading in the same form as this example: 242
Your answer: 130
